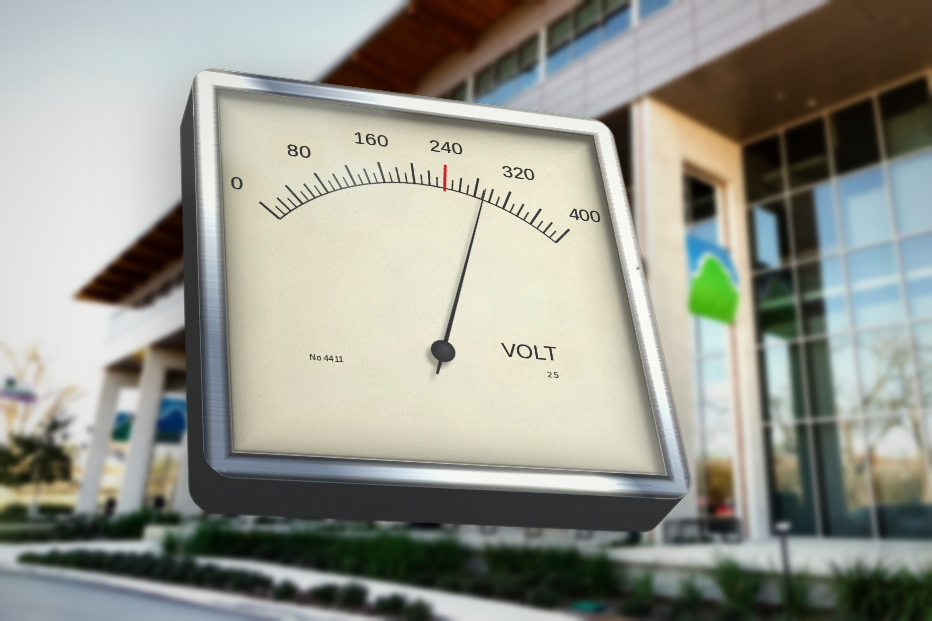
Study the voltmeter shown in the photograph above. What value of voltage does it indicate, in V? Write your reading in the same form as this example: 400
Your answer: 290
